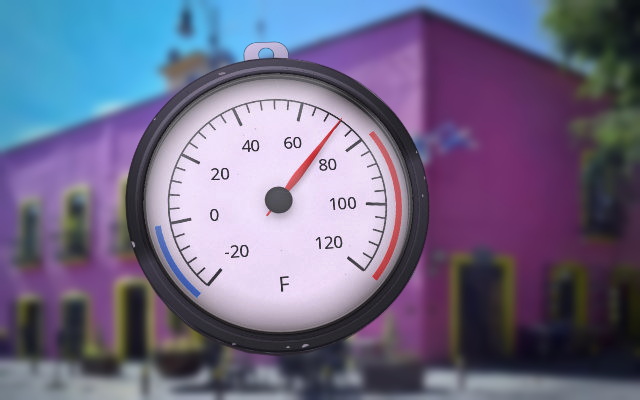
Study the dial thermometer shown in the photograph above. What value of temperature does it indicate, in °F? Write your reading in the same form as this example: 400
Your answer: 72
